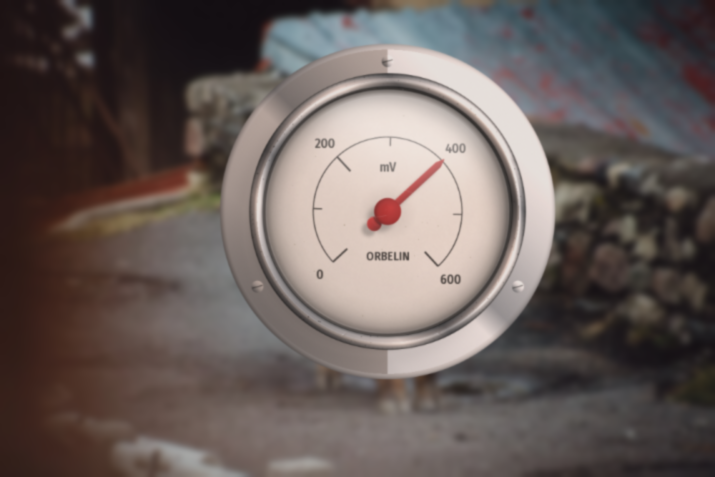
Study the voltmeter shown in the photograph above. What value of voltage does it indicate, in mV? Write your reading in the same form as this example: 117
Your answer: 400
